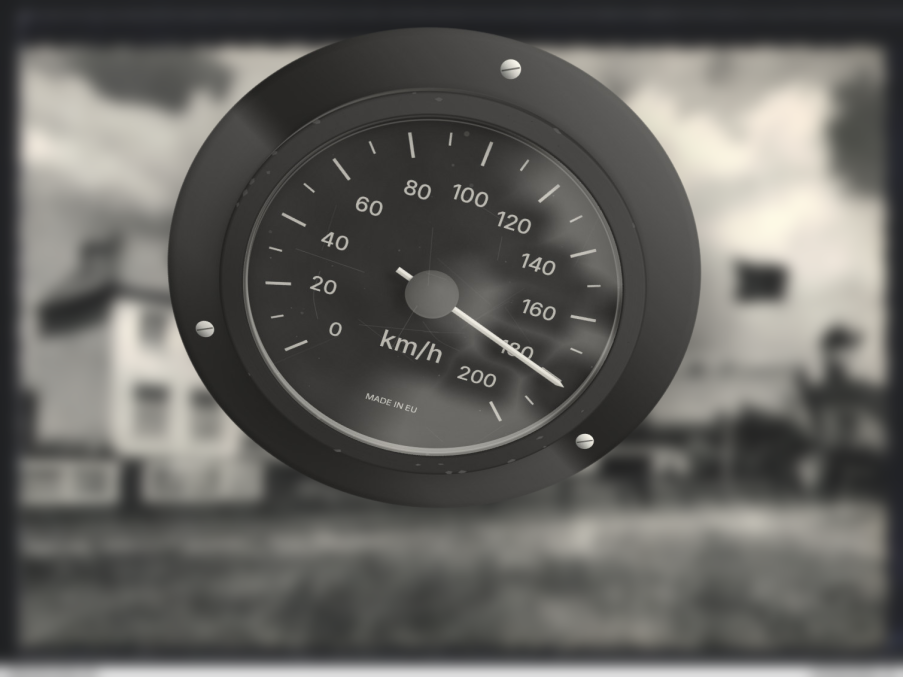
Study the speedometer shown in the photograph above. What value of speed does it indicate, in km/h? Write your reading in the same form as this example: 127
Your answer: 180
